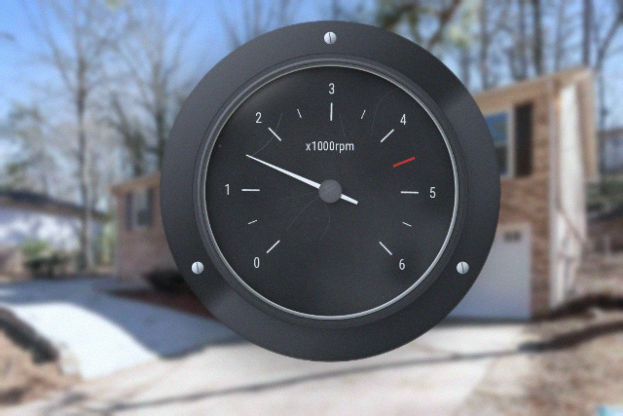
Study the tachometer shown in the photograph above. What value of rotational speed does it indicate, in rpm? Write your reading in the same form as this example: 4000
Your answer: 1500
